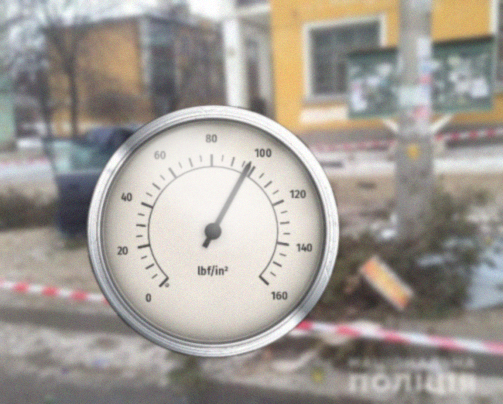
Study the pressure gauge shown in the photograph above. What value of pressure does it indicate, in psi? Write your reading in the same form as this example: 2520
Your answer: 97.5
